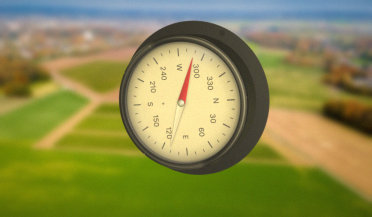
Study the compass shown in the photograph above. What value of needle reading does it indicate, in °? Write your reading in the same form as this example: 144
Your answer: 290
